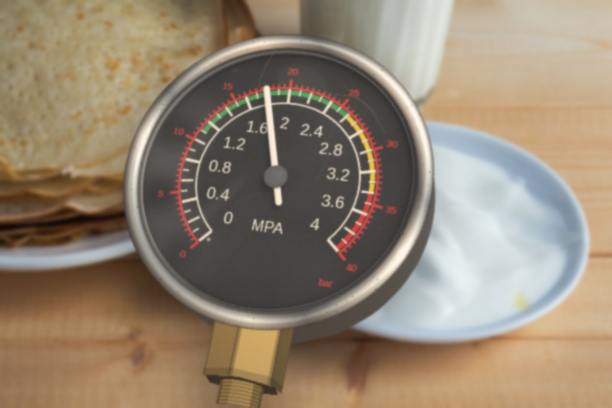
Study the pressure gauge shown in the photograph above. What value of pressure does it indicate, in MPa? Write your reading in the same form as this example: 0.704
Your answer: 1.8
